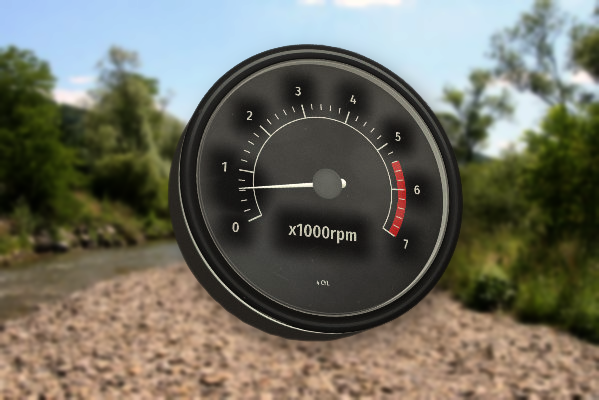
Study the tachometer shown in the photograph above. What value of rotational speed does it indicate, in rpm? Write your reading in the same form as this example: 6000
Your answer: 600
